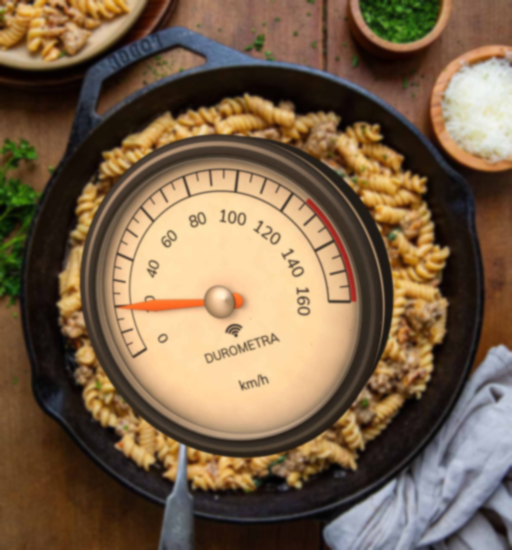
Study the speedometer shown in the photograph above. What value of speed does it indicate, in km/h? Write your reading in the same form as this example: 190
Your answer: 20
